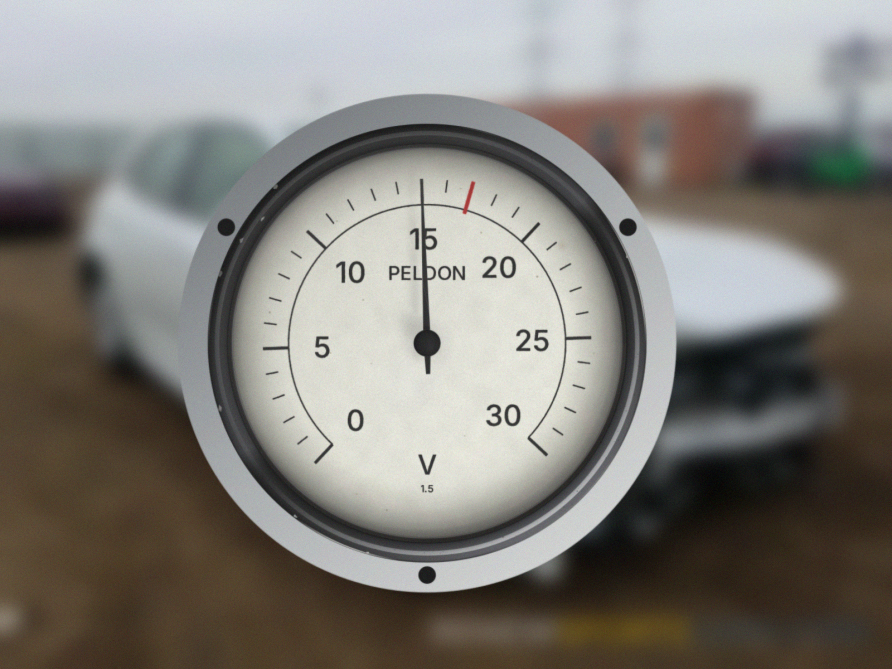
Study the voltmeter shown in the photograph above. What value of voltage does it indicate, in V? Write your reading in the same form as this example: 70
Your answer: 15
